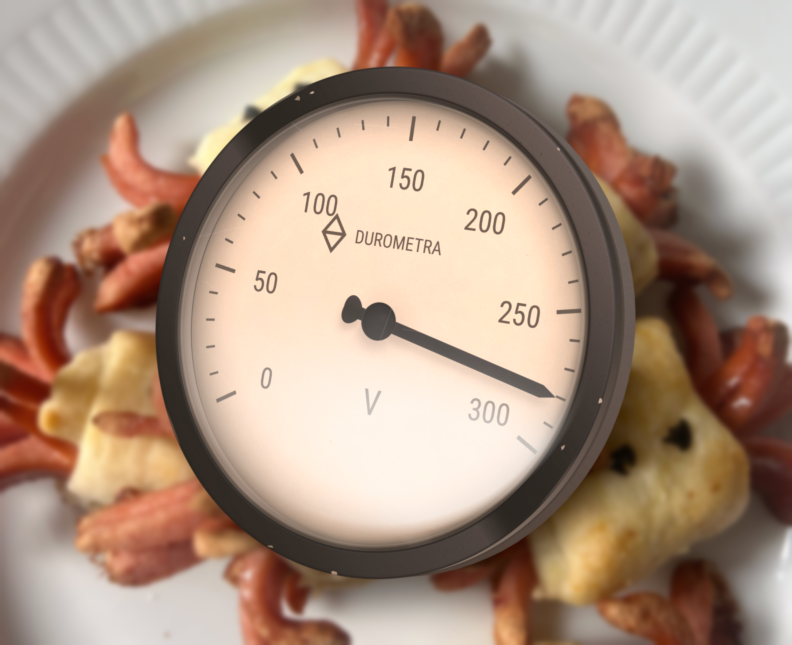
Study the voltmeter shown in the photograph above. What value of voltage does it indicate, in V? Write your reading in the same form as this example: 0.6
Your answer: 280
